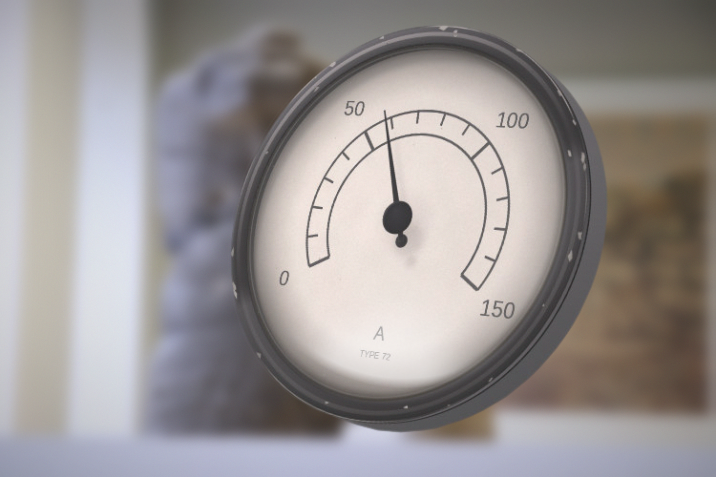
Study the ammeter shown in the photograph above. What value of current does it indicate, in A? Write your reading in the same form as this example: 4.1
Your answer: 60
